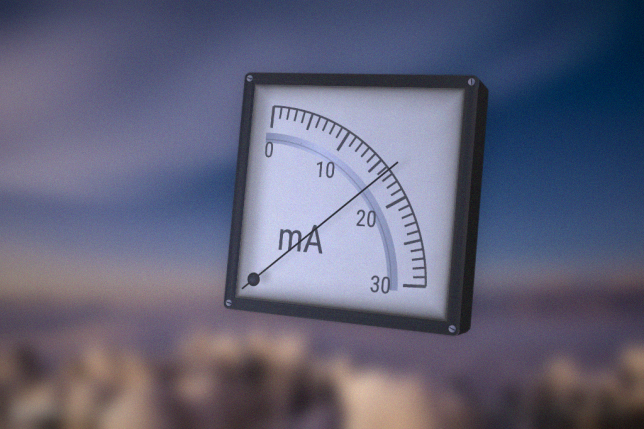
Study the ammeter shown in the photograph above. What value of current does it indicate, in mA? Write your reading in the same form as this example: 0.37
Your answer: 16.5
